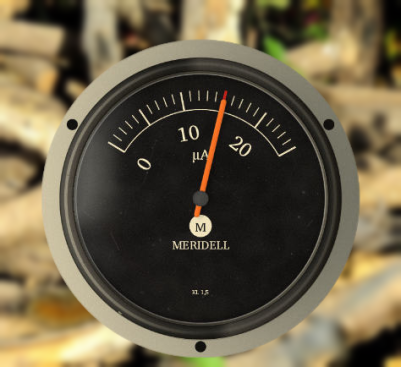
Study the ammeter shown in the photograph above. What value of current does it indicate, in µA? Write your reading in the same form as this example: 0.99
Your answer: 15
